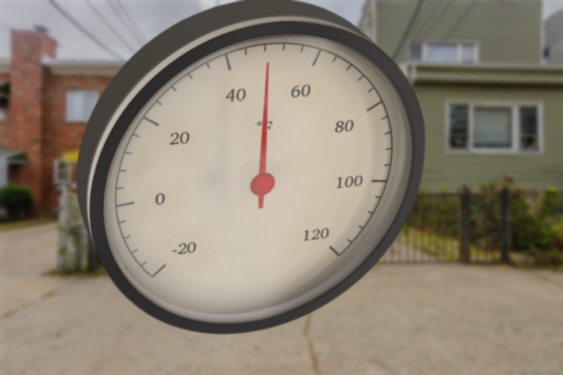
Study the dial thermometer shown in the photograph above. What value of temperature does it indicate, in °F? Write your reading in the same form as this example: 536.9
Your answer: 48
